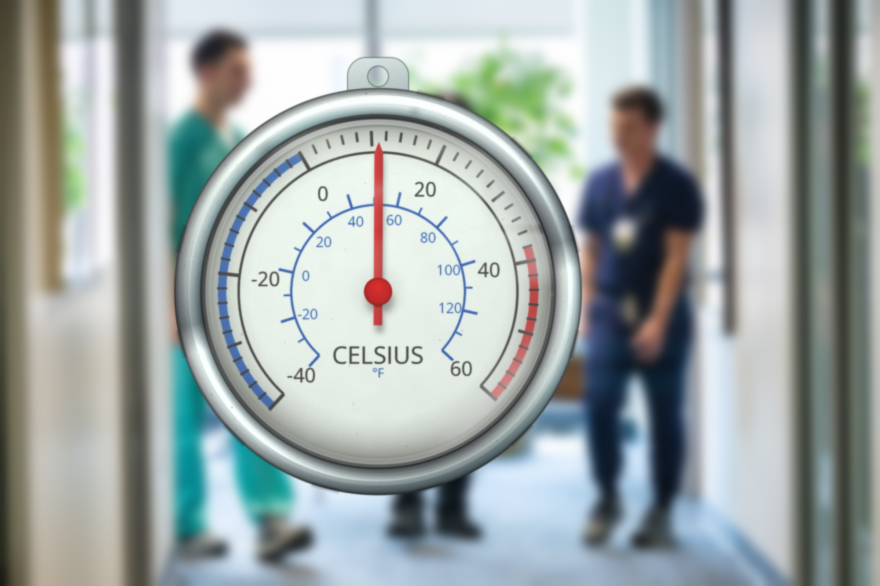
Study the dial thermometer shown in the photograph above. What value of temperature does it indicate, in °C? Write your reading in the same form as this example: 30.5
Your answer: 11
